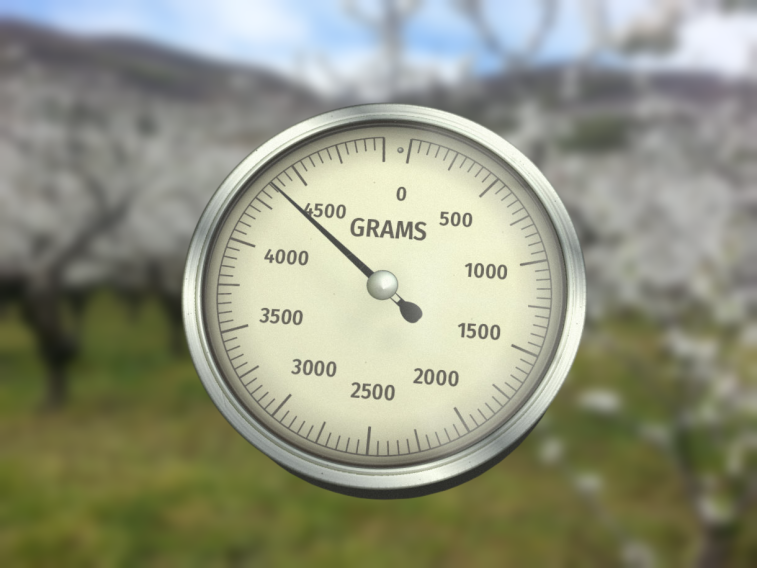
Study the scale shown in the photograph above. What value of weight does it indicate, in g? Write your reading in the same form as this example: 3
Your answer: 4350
